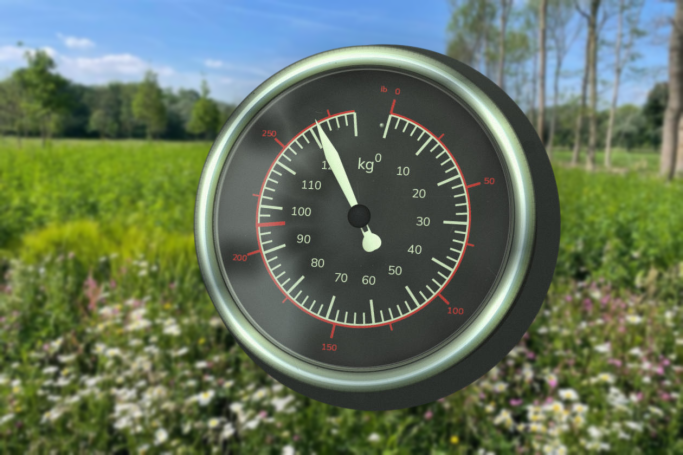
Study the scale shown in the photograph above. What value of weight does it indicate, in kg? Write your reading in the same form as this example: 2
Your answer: 122
